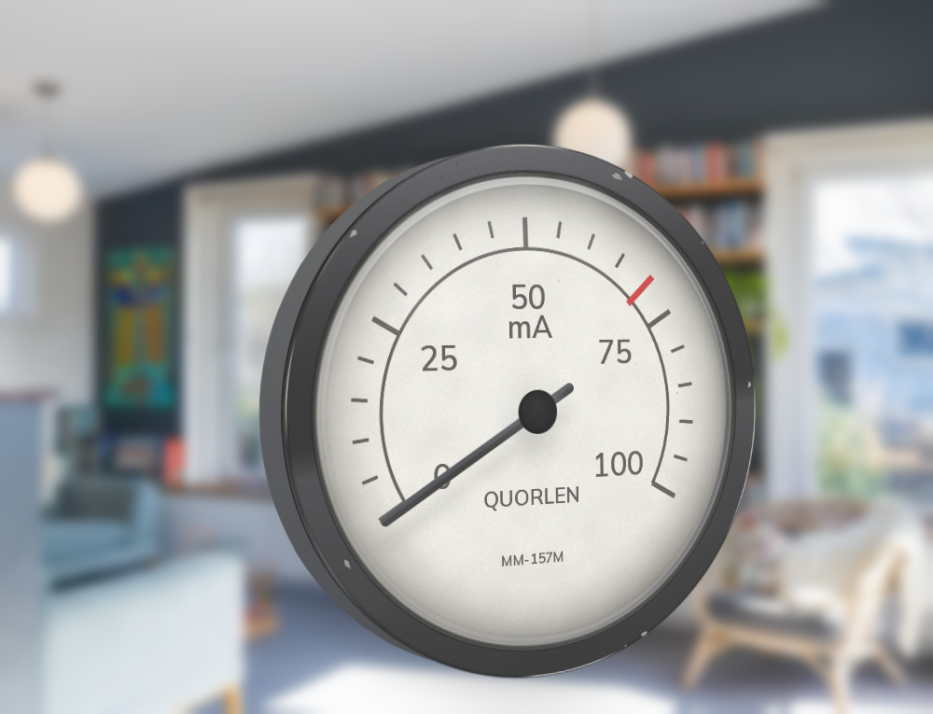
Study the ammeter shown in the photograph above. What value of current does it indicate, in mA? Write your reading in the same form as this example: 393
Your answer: 0
